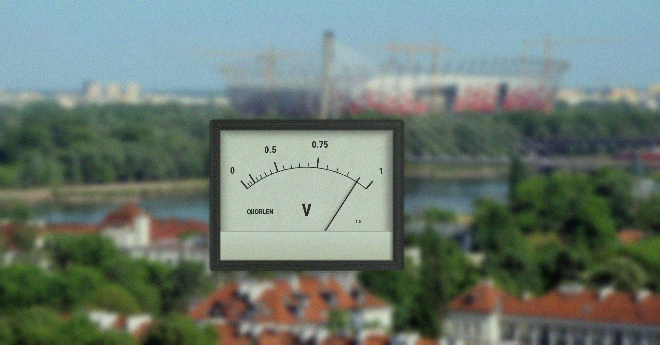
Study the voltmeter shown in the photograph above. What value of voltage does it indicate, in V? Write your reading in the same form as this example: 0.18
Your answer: 0.95
